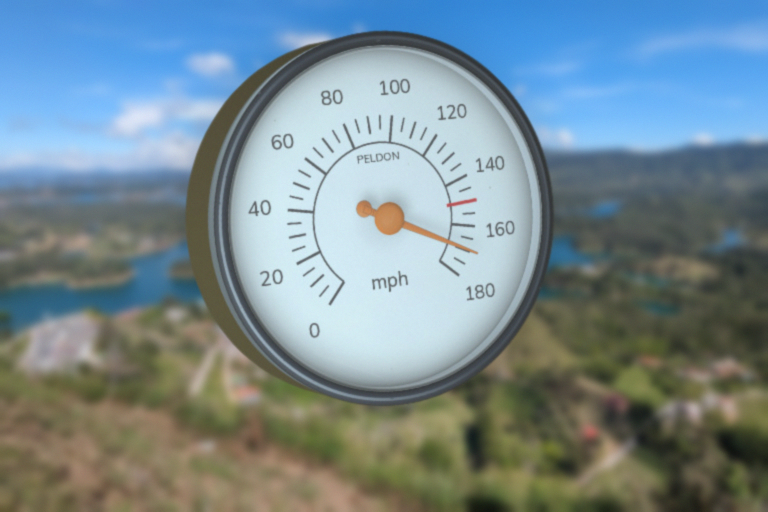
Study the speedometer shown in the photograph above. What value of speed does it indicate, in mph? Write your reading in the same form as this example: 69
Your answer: 170
